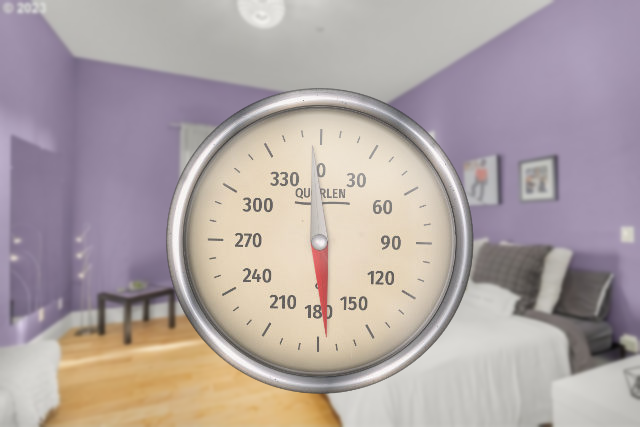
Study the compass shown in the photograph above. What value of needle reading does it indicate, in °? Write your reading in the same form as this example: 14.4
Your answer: 175
